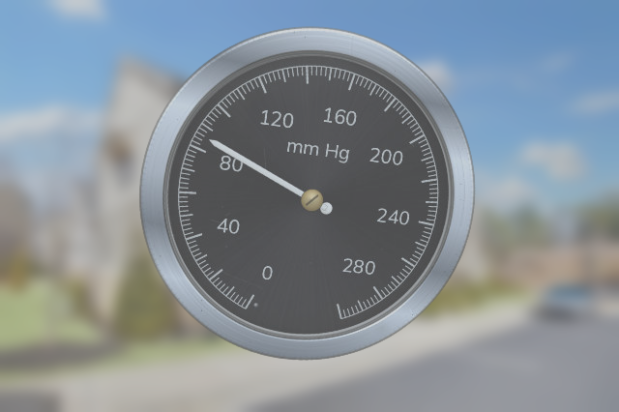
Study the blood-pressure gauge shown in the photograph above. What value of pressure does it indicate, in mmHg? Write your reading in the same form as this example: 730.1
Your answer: 86
